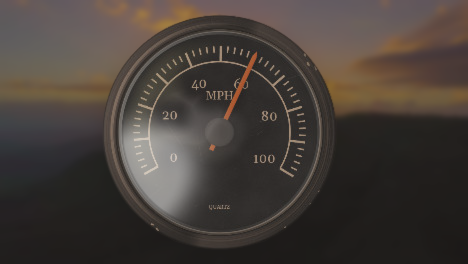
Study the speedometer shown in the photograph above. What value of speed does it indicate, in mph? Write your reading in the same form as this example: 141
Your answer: 60
